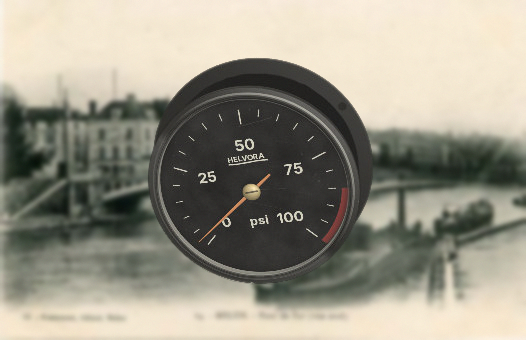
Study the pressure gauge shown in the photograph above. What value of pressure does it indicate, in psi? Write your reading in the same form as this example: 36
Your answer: 2.5
